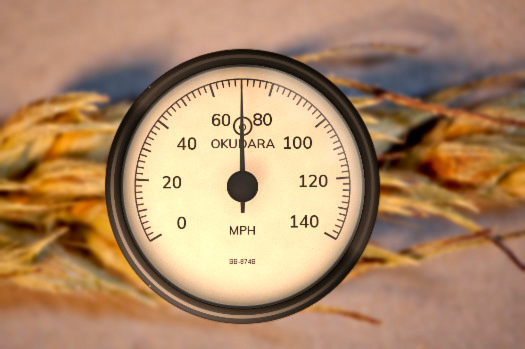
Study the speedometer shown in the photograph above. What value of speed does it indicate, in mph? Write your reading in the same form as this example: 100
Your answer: 70
